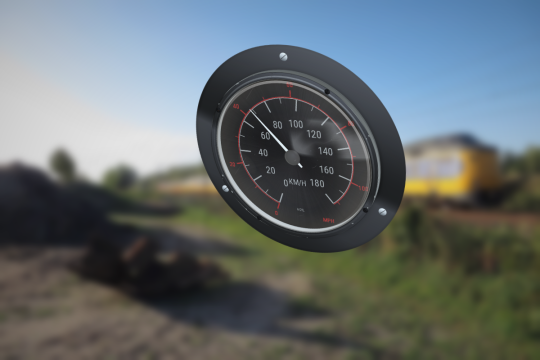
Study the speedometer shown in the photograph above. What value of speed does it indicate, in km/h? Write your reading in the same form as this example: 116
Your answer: 70
